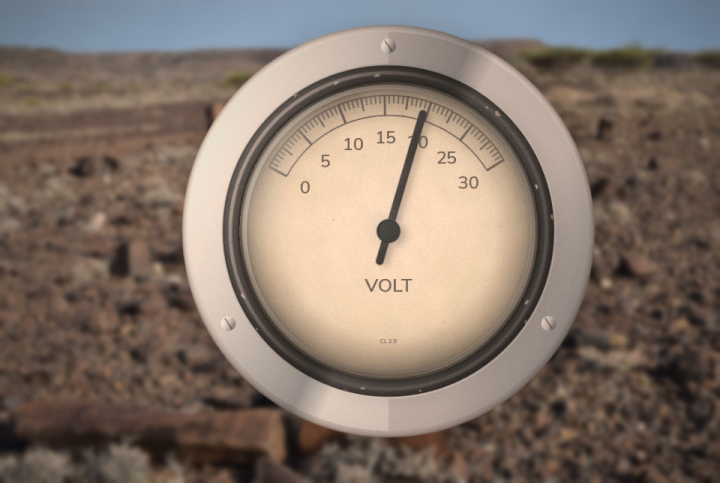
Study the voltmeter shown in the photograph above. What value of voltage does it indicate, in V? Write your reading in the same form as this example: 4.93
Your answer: 19.5
